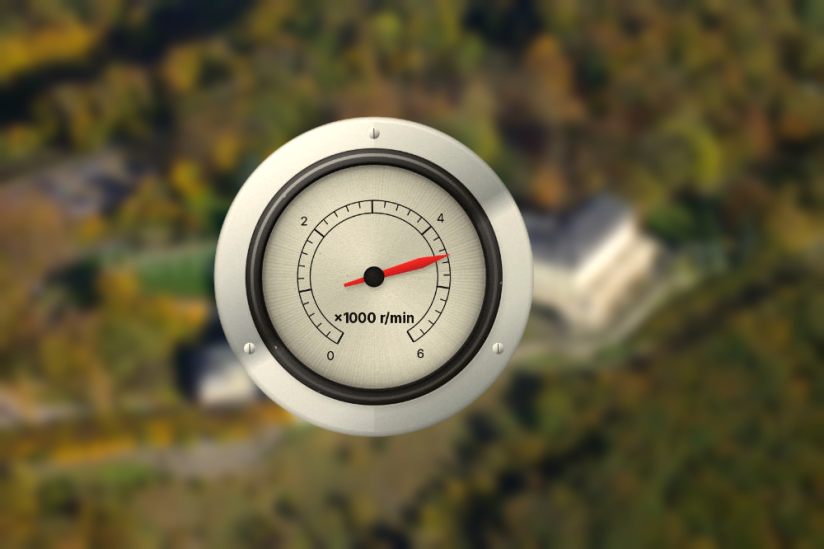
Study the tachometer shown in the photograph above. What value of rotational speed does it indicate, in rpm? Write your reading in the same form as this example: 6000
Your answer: 4500
